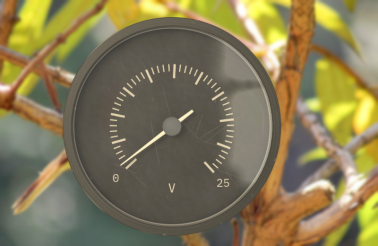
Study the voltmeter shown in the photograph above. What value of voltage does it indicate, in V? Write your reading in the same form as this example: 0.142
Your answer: 0.5
